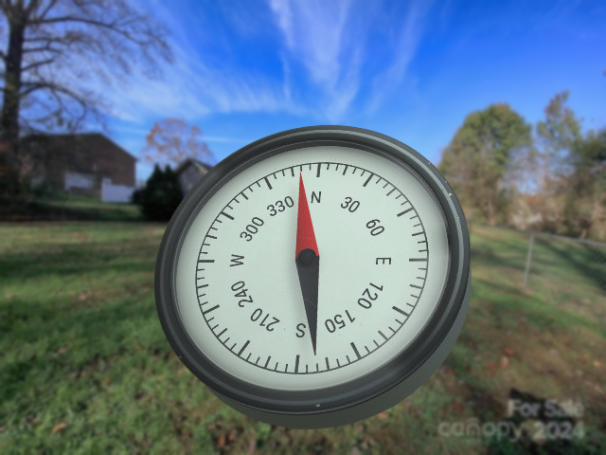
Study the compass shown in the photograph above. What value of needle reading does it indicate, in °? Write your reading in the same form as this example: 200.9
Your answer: 350
